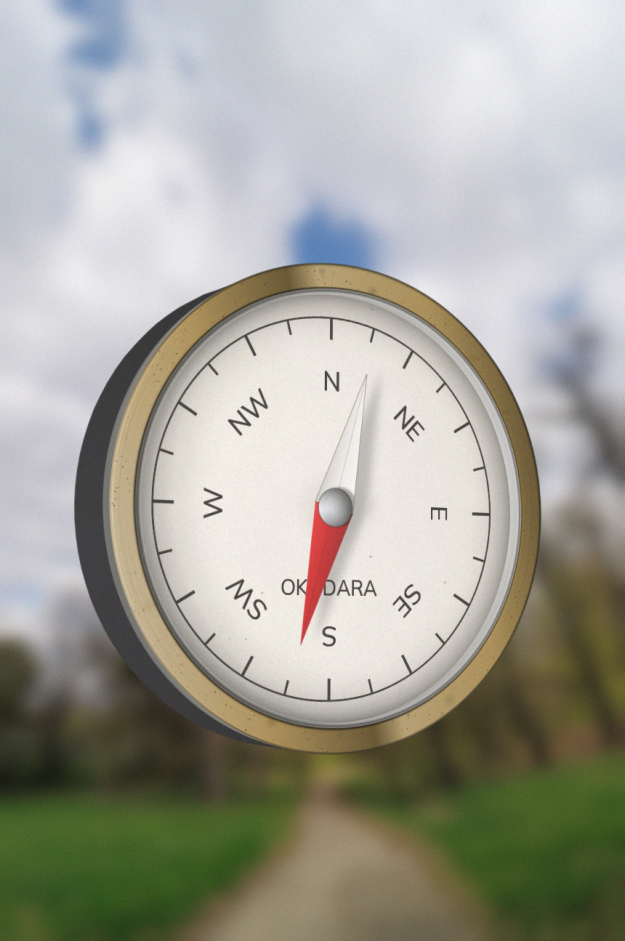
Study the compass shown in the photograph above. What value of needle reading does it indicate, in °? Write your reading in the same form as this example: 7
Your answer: 195
